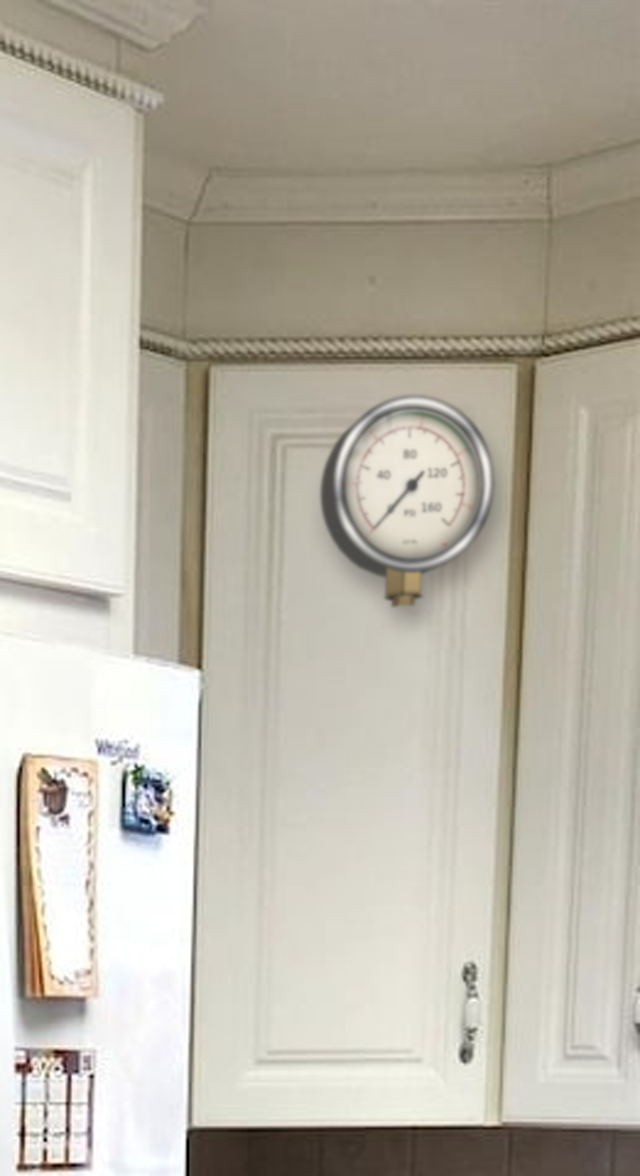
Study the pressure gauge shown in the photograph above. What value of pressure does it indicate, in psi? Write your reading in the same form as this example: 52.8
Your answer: 0
